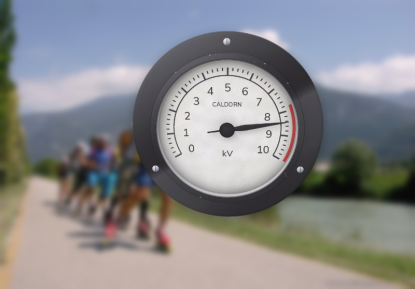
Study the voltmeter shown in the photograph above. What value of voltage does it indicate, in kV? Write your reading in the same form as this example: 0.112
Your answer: 8.4
